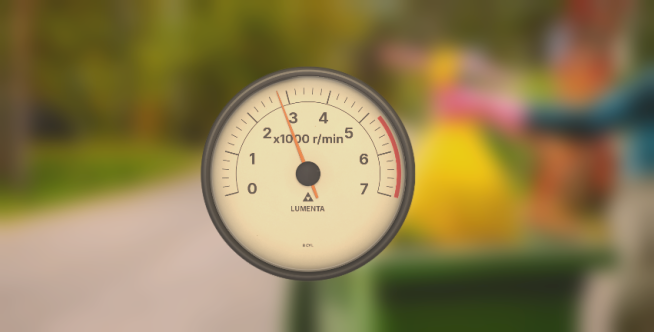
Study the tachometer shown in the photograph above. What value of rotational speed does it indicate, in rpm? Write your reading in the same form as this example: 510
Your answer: 2800
